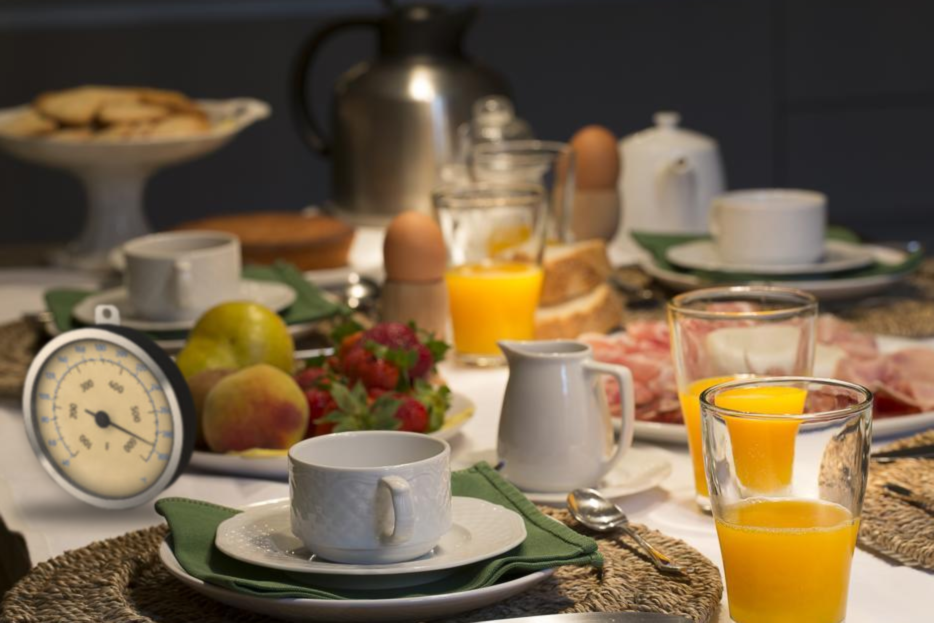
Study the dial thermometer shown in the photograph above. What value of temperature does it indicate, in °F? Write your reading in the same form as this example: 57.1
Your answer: 560
